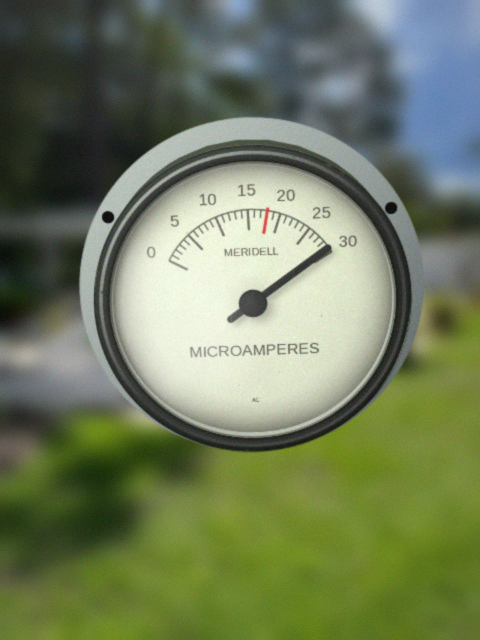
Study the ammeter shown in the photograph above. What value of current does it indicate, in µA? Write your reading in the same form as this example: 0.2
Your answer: 29
